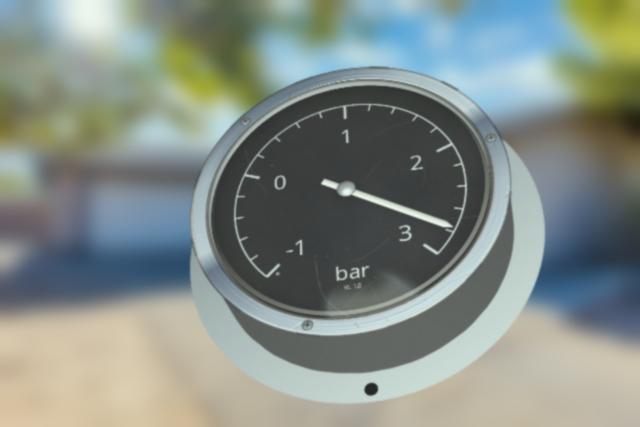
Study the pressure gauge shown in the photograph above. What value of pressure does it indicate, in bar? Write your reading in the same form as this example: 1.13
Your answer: 2.8
